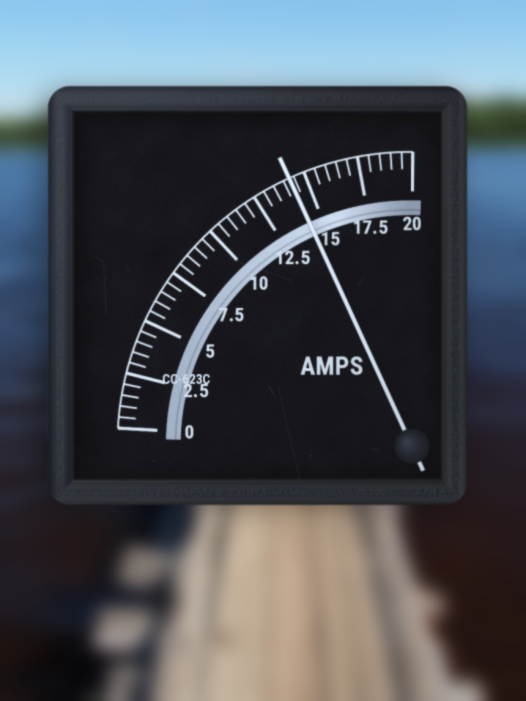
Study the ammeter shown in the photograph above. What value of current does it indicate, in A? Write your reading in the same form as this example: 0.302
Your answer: 14.25
